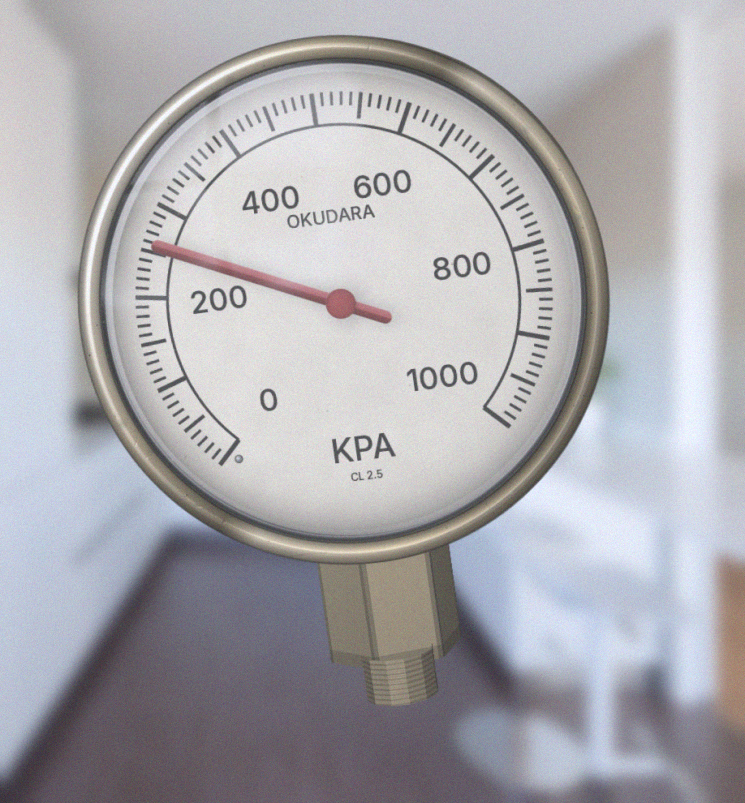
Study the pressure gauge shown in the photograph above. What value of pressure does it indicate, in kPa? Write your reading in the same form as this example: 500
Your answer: 260
